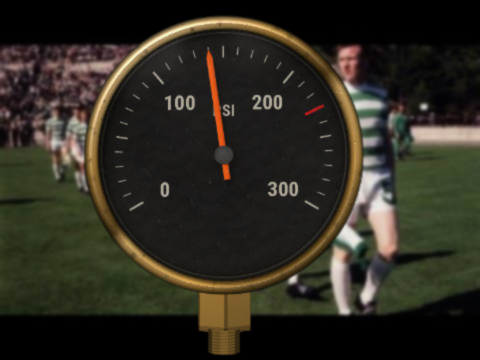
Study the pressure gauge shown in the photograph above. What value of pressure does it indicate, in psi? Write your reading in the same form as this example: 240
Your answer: 140
